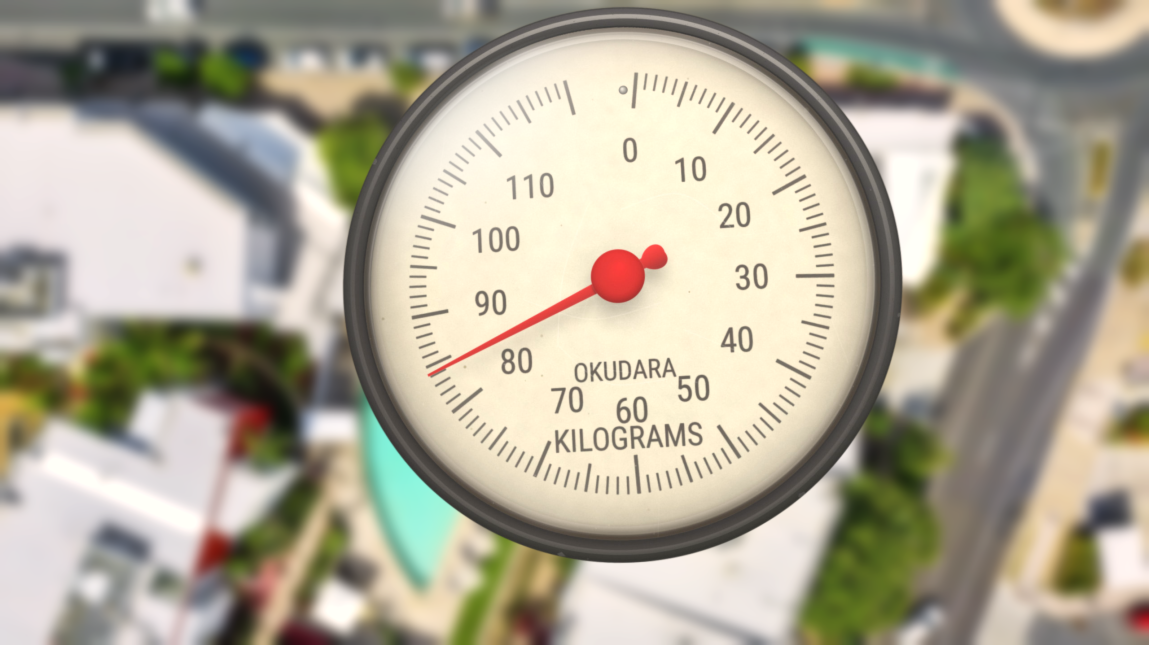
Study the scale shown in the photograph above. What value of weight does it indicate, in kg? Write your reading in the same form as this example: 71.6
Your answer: 84
